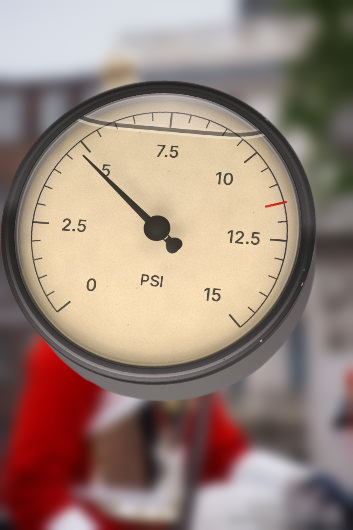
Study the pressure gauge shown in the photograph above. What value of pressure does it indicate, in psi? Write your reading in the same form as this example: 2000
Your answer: 4.75
